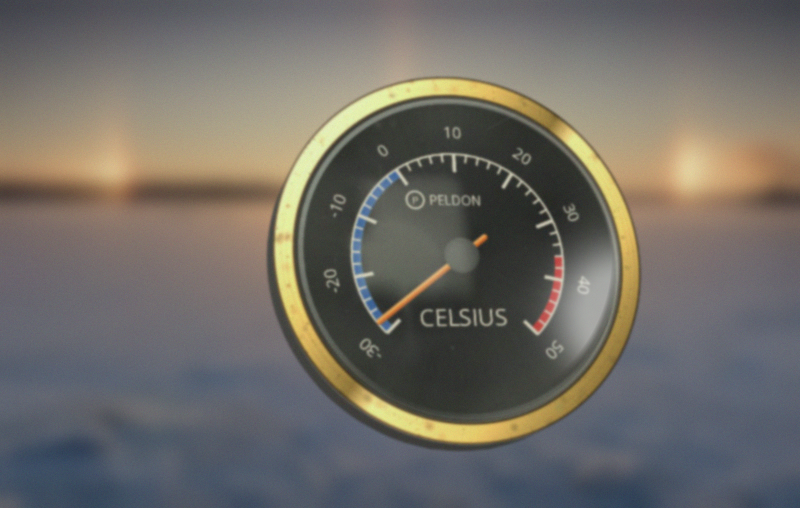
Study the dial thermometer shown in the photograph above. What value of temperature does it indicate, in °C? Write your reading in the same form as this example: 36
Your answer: -28
